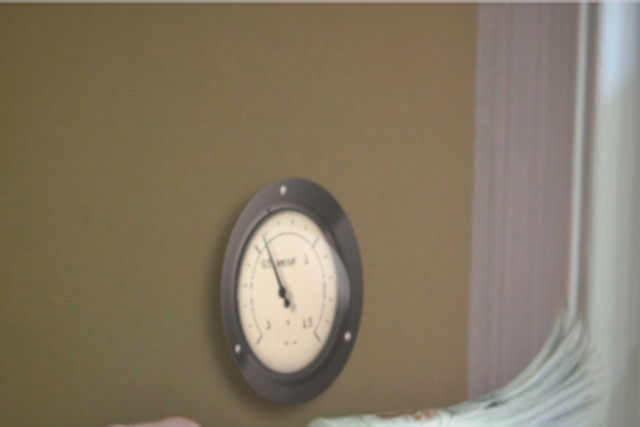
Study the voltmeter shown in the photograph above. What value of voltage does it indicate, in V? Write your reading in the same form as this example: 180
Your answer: 0.6
